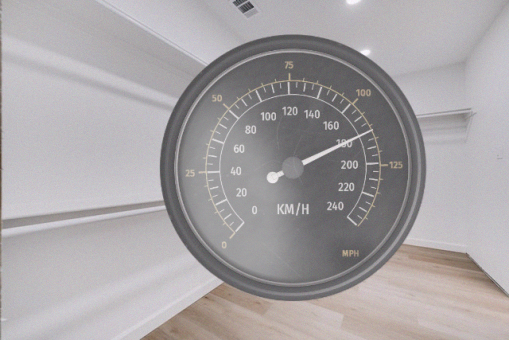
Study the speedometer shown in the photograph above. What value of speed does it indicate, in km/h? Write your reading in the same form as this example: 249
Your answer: 180
